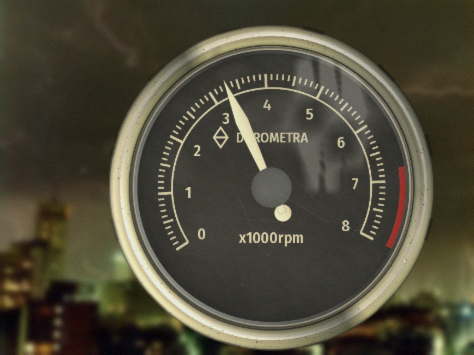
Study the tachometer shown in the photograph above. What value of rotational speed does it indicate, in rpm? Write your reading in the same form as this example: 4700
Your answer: 3300
